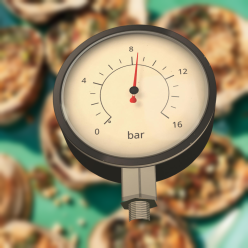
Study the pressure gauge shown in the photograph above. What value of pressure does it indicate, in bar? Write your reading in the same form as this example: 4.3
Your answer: 8.5
